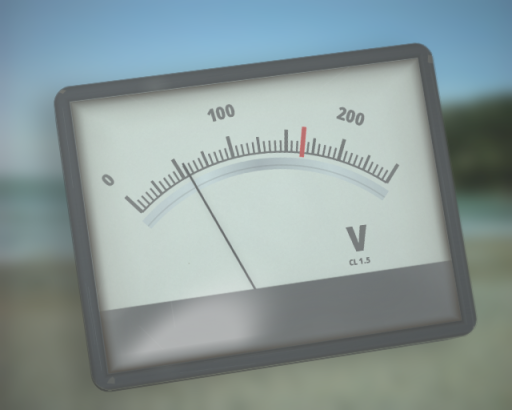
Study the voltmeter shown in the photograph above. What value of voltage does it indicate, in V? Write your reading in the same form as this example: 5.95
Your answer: 55
